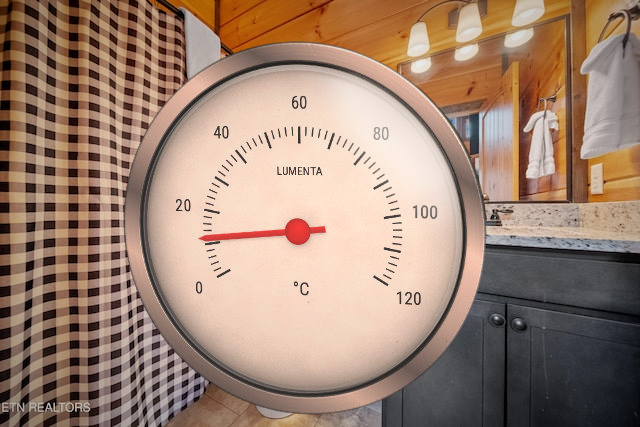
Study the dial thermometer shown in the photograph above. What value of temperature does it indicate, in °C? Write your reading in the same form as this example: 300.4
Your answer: 12
